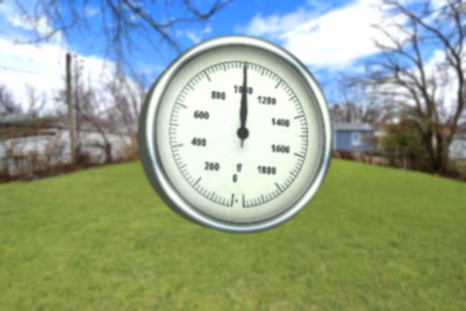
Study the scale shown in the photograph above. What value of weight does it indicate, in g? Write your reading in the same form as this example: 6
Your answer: 1000
